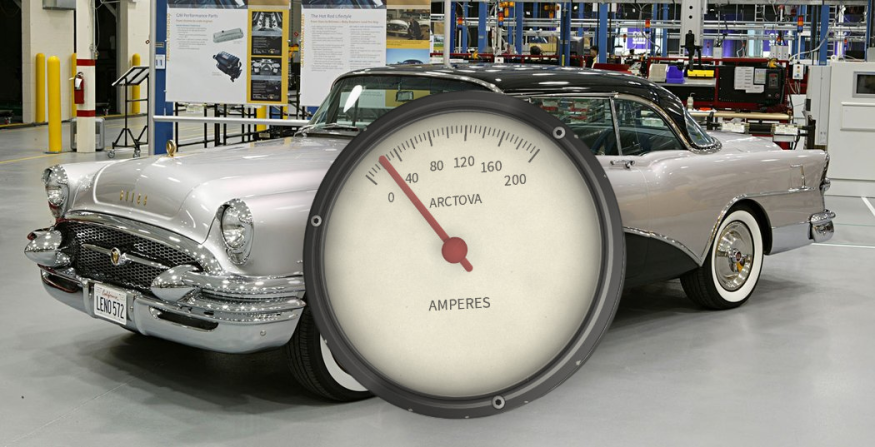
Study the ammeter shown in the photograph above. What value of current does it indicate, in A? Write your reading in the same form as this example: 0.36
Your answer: 25
